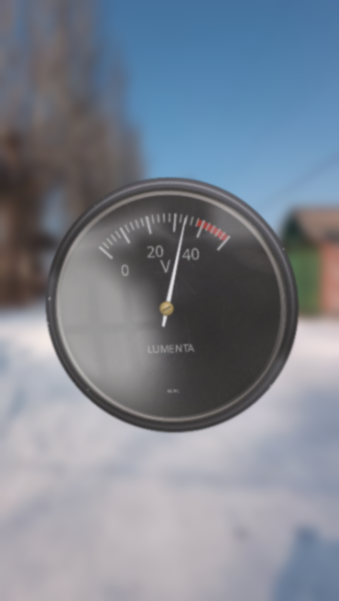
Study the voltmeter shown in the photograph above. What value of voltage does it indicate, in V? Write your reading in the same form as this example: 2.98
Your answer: 34
